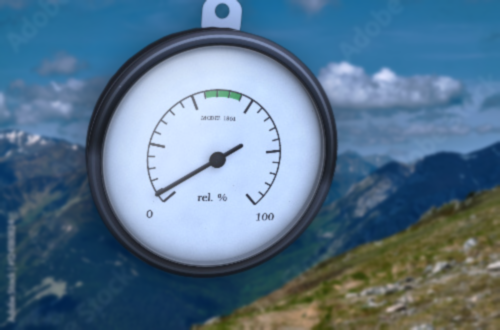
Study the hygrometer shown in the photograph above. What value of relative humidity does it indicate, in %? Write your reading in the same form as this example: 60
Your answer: 4
